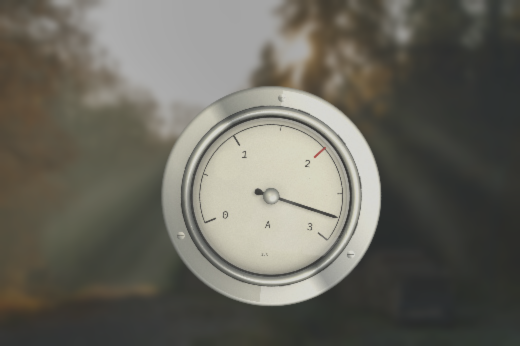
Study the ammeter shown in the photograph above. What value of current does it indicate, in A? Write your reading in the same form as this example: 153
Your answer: 2.75
